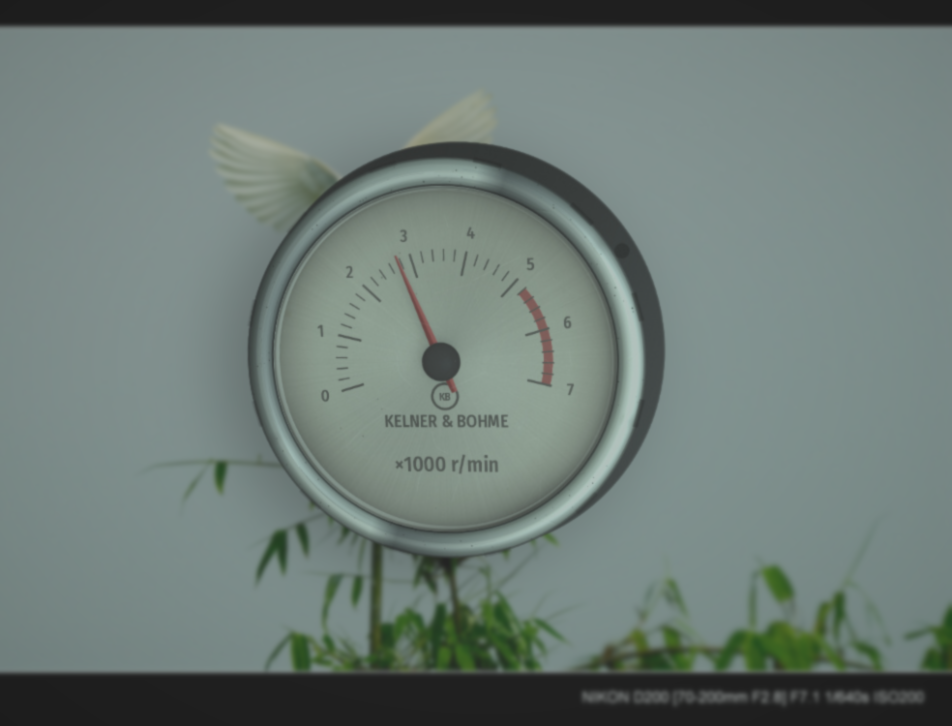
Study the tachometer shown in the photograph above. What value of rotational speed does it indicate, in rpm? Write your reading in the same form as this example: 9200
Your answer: 2800
